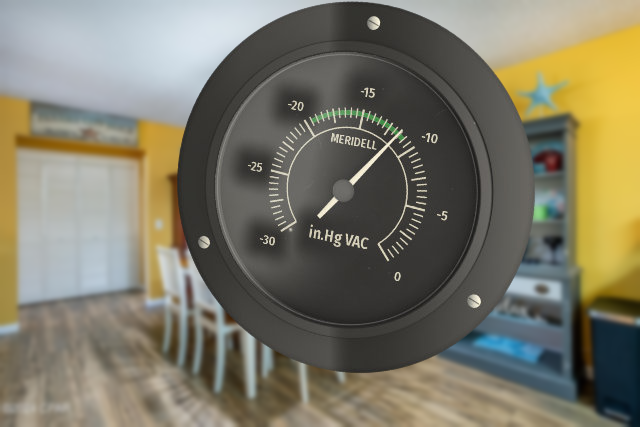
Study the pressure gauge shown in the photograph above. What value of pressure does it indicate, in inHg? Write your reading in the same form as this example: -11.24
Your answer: -11.5
